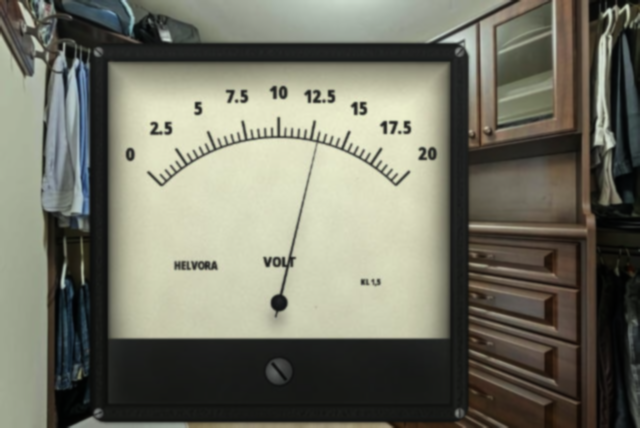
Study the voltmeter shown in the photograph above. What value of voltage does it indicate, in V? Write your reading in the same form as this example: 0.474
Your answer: 13
